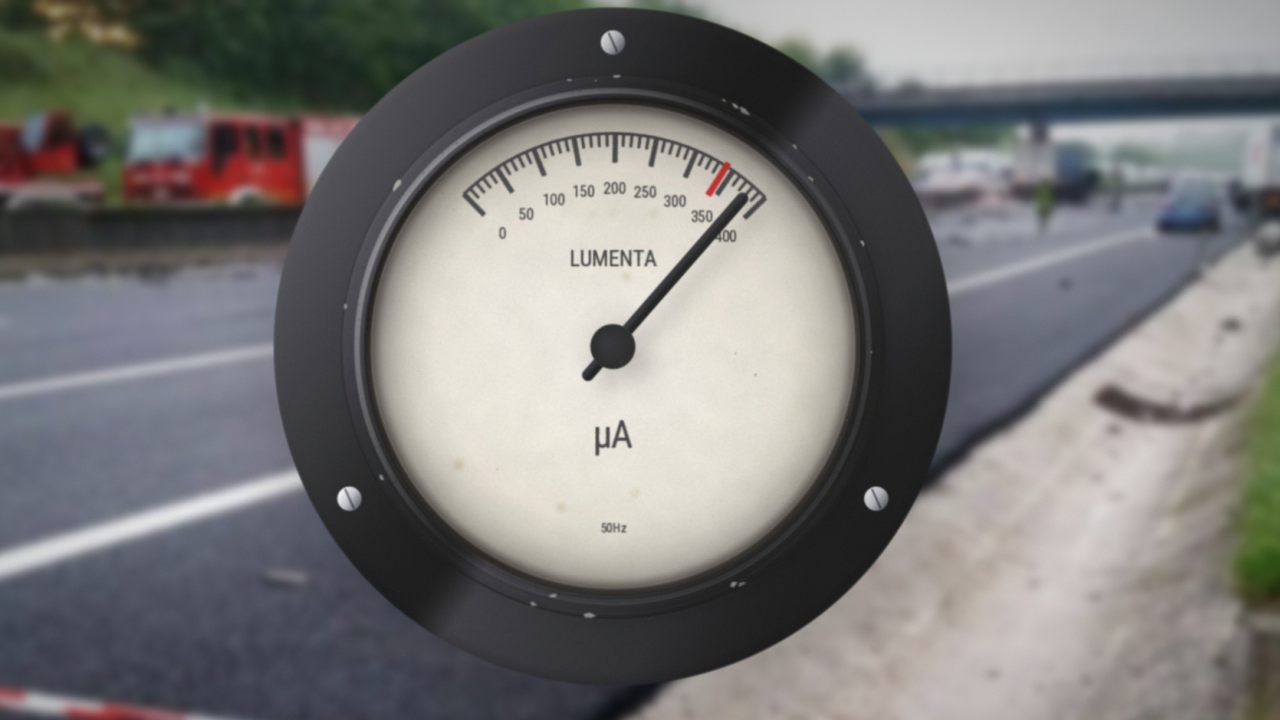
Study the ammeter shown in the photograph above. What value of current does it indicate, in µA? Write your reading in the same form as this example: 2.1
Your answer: 380
